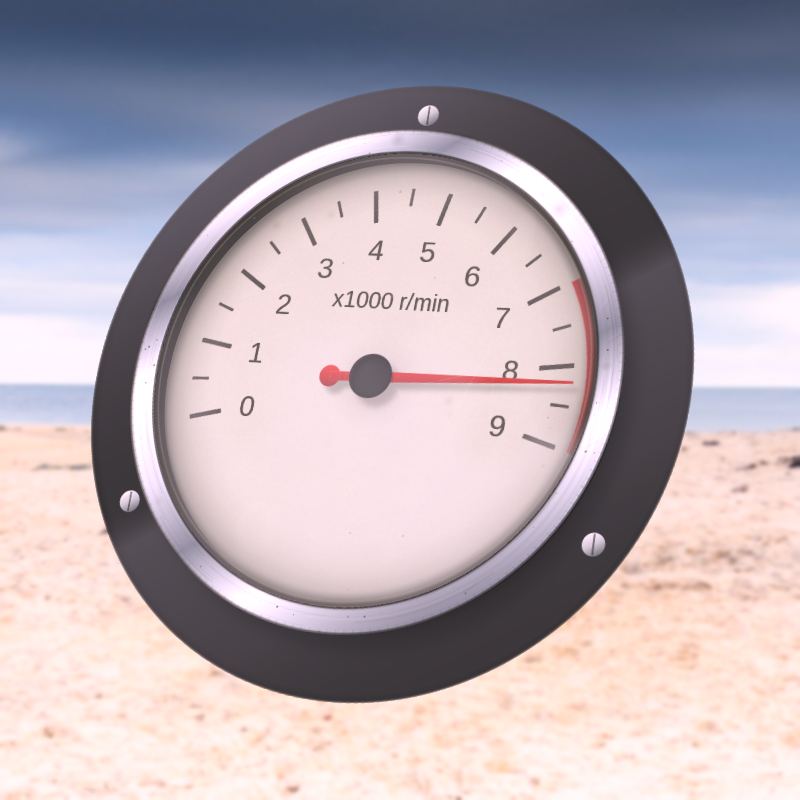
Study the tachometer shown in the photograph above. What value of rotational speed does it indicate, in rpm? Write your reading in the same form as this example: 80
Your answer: 8250
